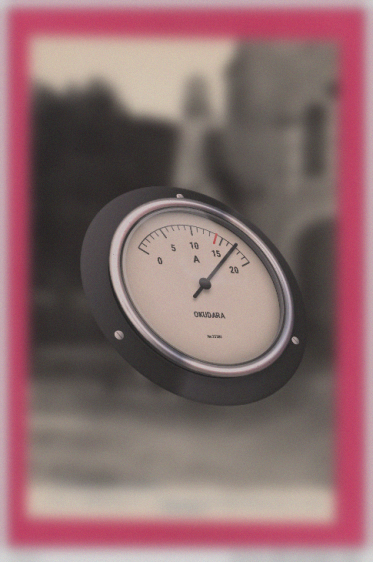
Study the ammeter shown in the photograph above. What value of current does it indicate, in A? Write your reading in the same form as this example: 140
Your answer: 17
